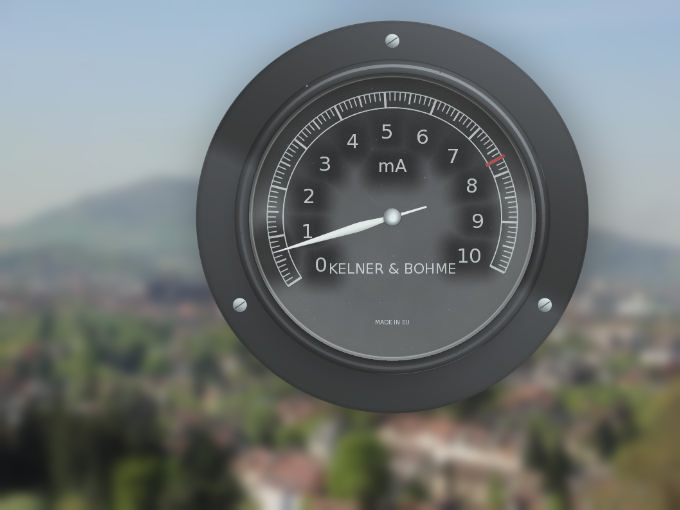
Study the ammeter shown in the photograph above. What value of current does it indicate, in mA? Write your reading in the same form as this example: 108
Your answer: 0.7
